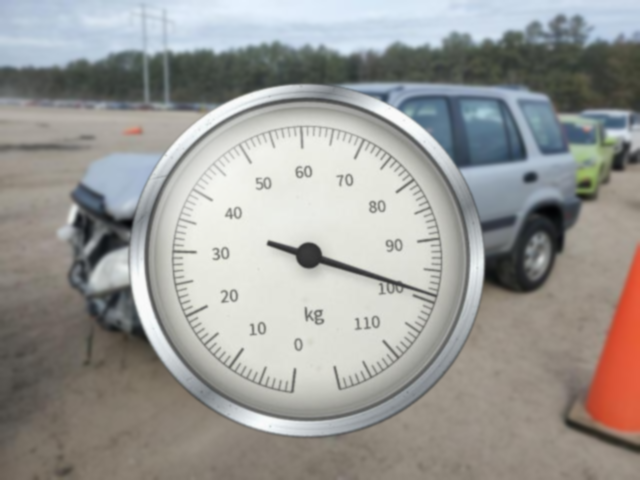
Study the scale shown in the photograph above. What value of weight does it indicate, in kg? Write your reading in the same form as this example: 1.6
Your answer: 99
